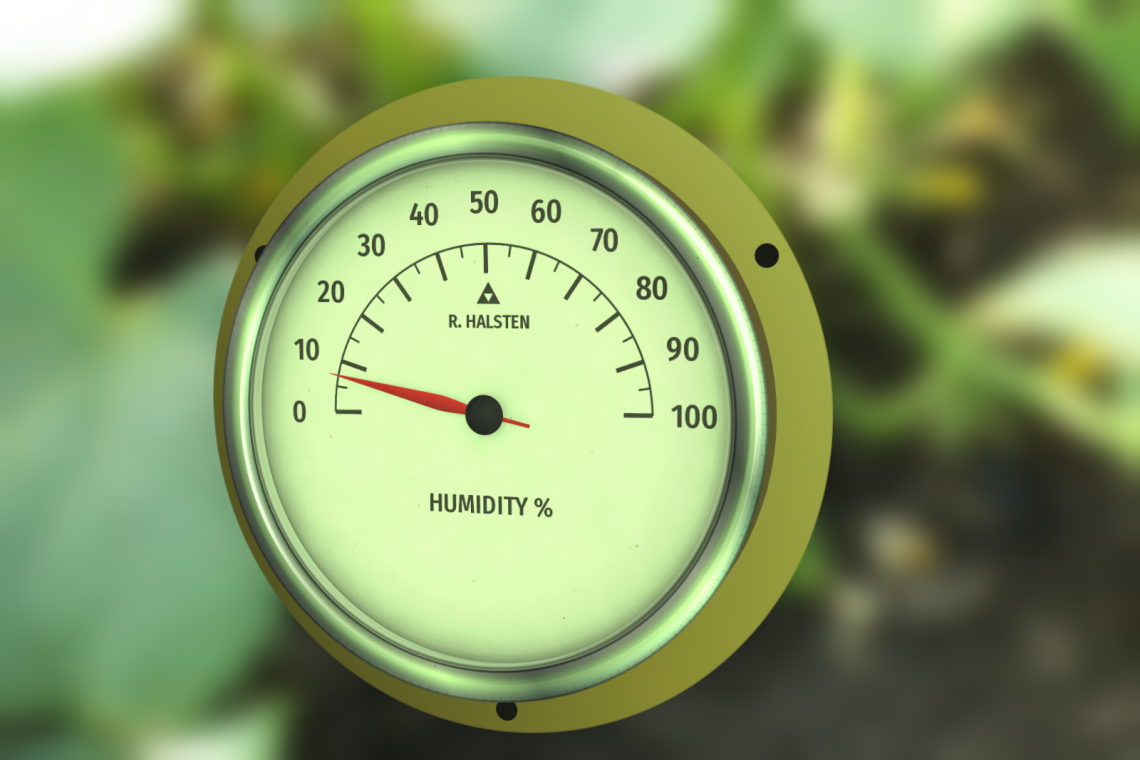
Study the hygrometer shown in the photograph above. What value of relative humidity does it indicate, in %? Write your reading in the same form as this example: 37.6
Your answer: 7.5
